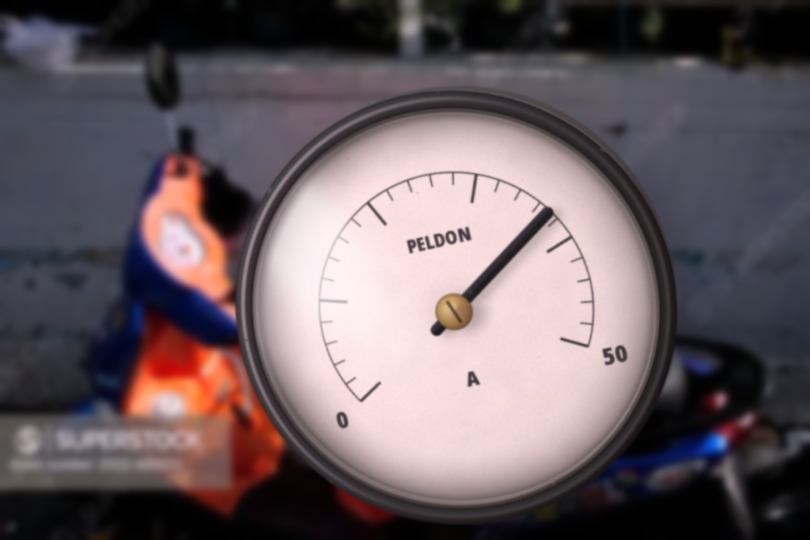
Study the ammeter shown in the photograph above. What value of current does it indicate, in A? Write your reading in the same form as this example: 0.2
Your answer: 37
